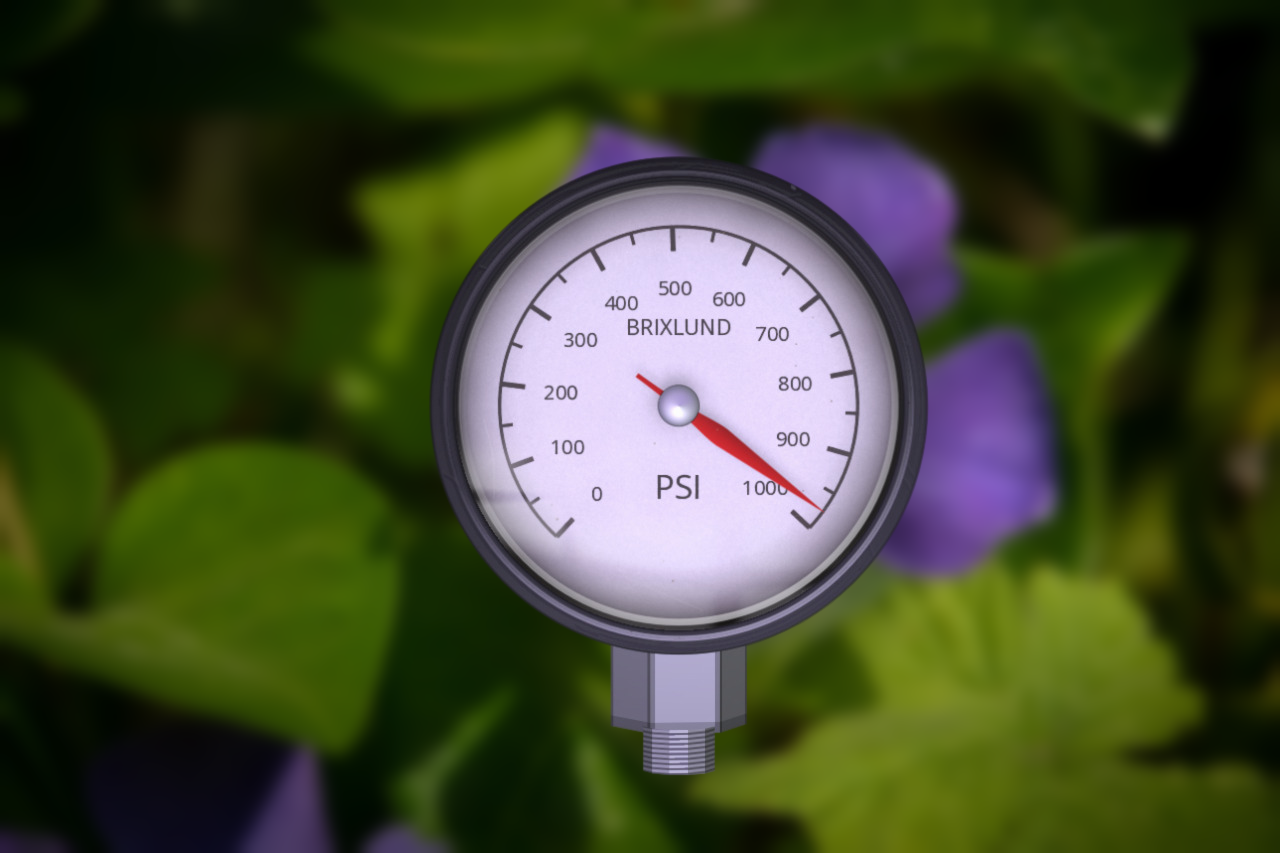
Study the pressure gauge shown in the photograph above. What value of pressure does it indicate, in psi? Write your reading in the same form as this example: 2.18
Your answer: 975
